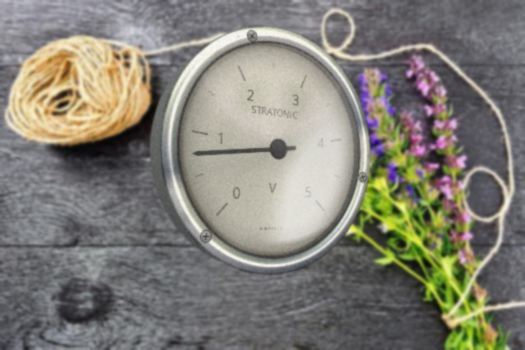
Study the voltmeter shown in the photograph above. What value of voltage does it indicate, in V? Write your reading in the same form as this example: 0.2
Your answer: 0.75
